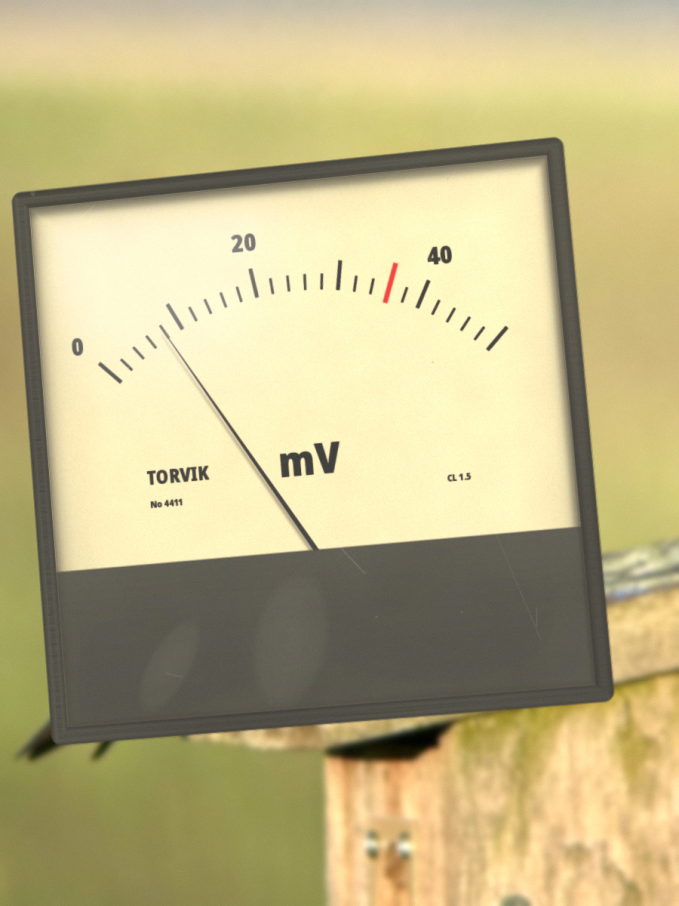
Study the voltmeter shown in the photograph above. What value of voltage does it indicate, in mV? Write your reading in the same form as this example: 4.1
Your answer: 8
